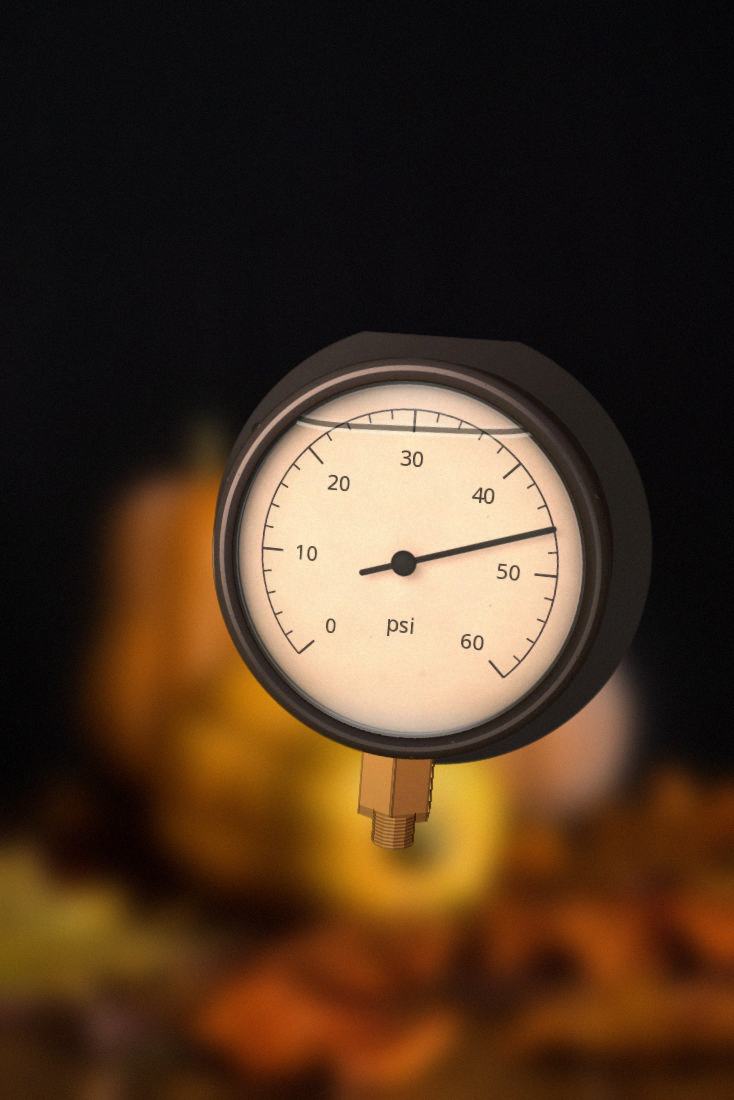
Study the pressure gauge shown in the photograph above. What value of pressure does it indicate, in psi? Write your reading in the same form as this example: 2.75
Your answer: 46
